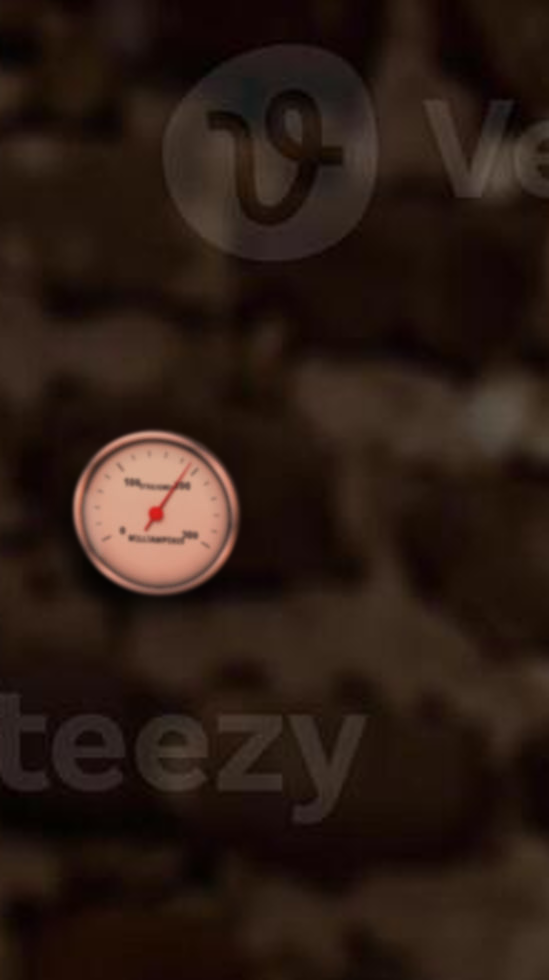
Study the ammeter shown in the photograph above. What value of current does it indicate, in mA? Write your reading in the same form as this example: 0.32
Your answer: 190
